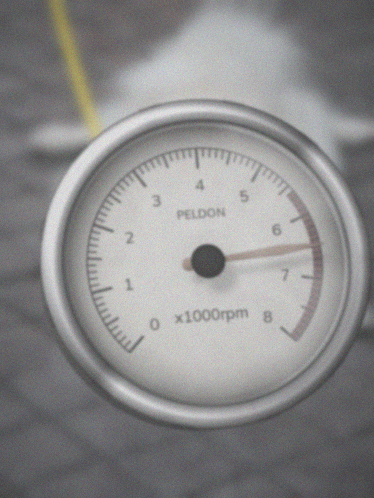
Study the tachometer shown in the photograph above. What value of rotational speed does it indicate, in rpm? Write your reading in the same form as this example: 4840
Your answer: 6500
